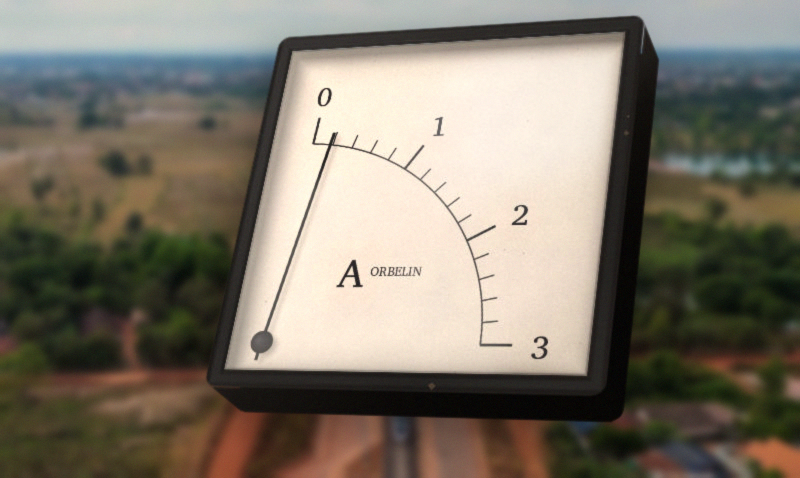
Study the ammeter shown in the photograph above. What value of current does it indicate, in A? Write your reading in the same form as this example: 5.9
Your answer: 0.2
